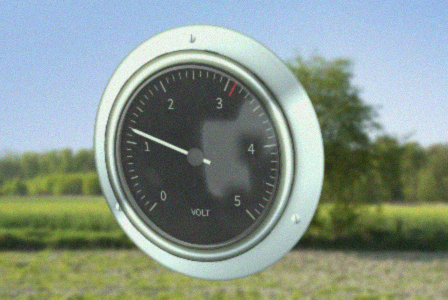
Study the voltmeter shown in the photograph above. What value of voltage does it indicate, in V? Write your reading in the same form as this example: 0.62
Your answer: 1.2
